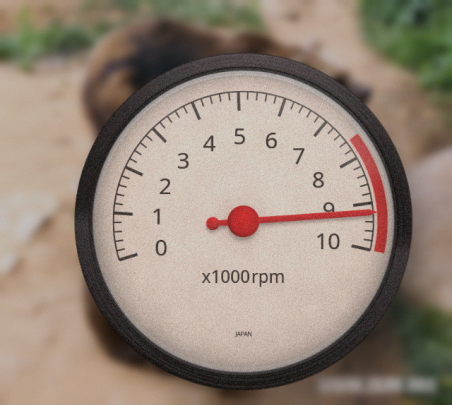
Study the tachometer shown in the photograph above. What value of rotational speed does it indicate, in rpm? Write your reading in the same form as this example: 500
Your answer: 9200
